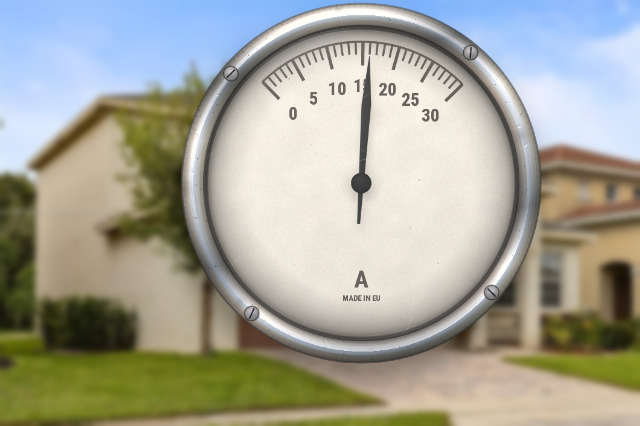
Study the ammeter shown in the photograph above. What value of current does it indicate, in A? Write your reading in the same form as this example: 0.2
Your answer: 16
